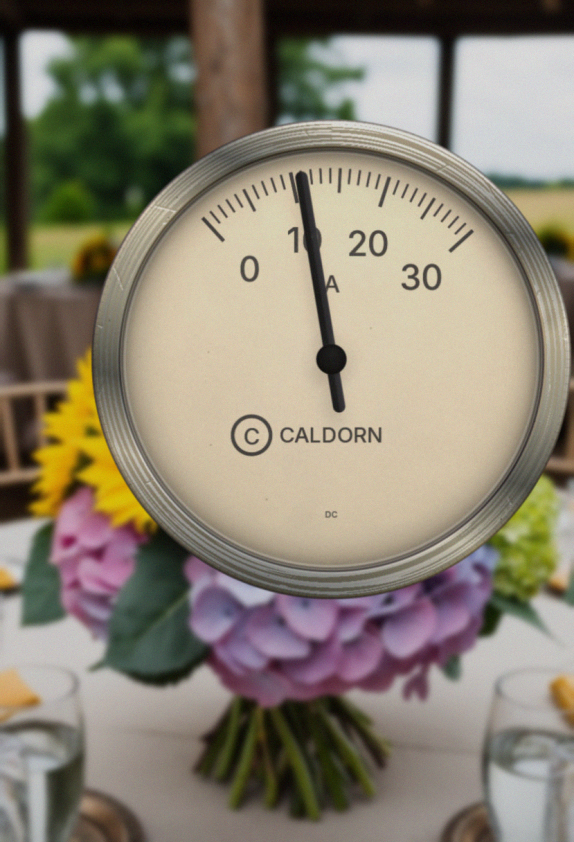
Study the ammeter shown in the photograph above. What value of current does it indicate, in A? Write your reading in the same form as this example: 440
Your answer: 11
